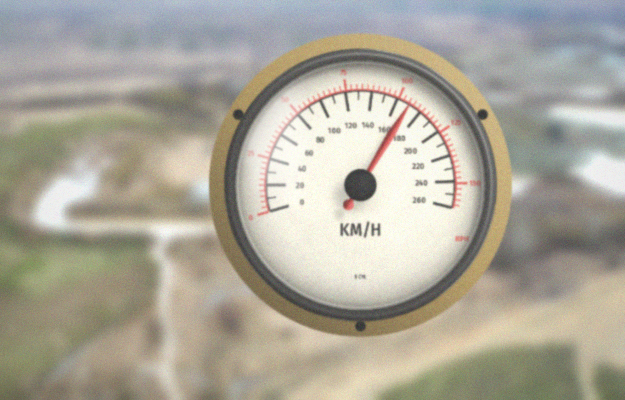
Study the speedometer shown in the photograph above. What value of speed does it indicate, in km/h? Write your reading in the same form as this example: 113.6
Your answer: 170
